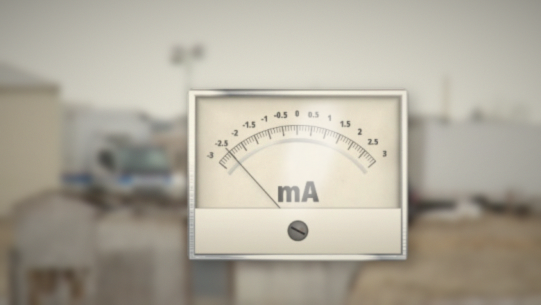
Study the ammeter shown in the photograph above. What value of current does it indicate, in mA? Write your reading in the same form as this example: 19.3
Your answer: -2.5
